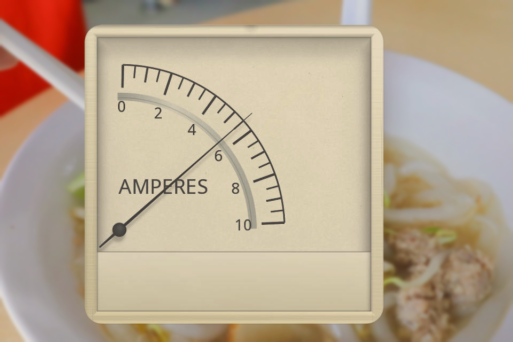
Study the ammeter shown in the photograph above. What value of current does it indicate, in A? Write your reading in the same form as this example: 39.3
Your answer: 5.5
